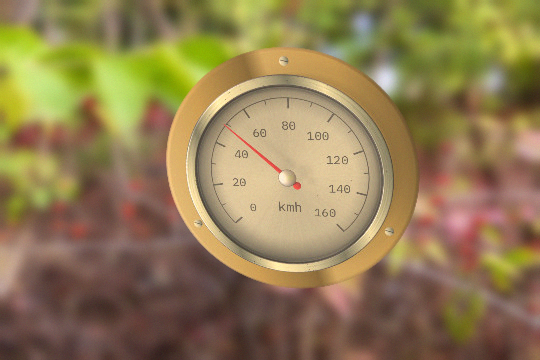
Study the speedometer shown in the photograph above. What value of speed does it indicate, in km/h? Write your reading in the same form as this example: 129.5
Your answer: 50
